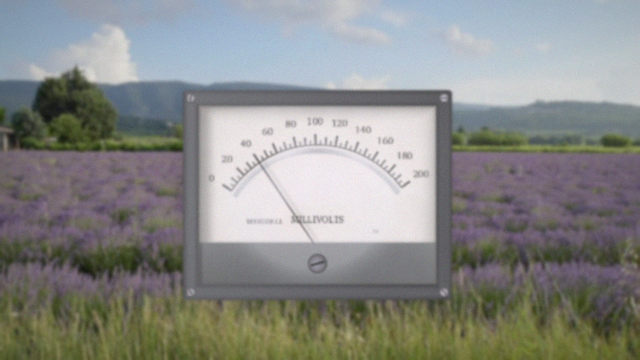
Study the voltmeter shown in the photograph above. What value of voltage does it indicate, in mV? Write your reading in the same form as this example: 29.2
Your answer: 40
